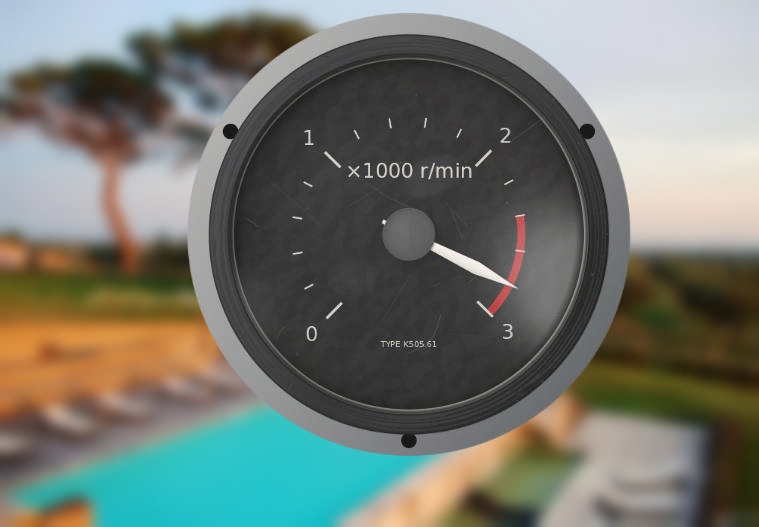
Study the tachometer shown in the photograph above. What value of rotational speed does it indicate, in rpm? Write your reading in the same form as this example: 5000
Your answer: 2800
